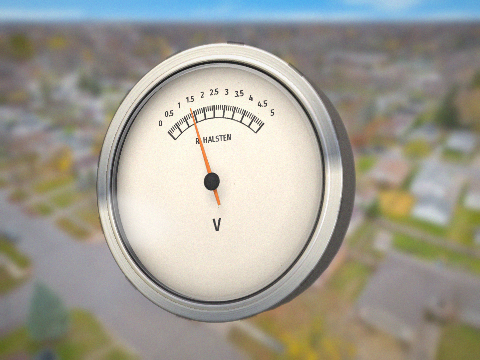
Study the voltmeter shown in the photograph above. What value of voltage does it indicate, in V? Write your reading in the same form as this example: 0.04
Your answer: 1.5
